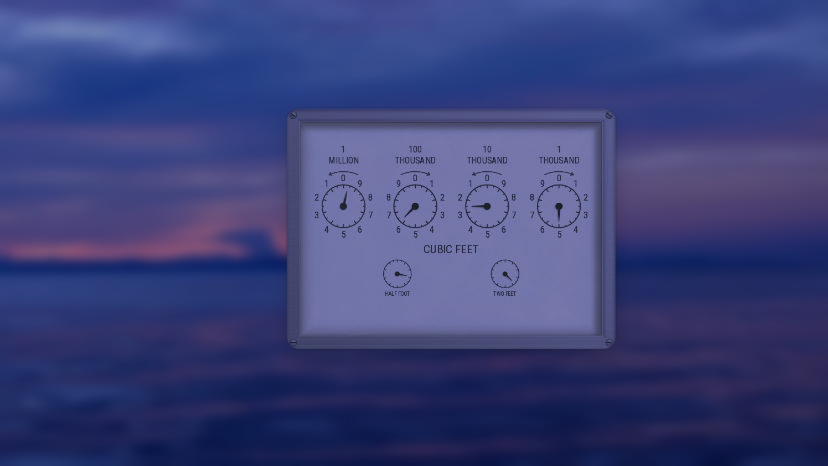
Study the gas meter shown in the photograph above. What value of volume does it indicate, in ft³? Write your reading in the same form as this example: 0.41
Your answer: 962500
